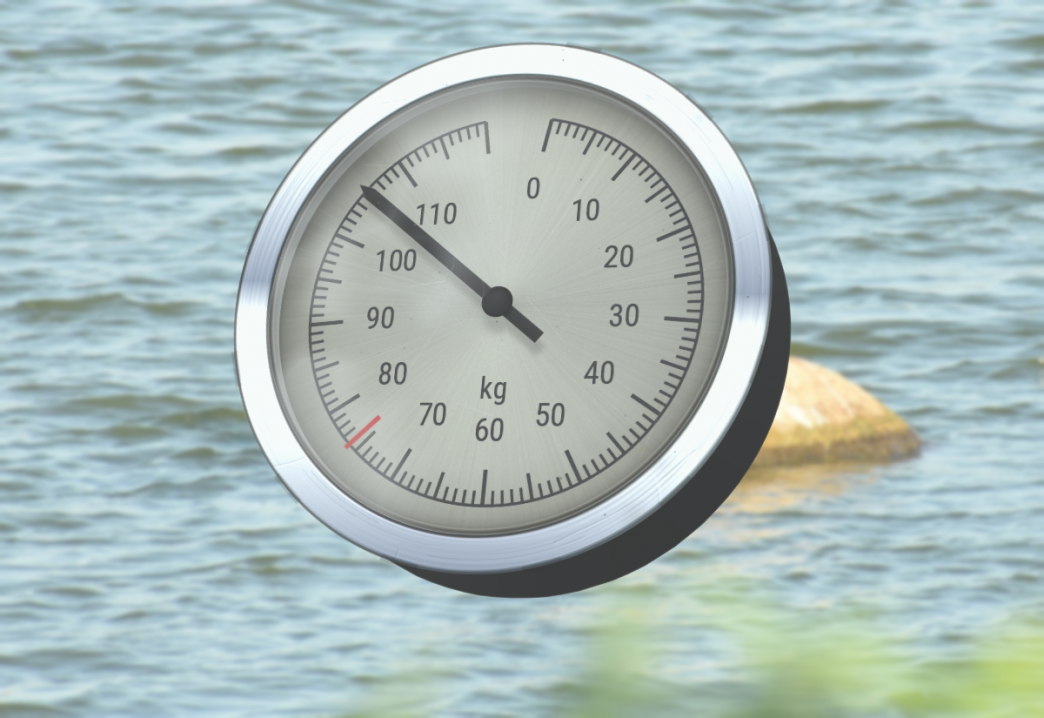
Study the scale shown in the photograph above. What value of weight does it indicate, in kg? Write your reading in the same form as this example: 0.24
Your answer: 105.5
